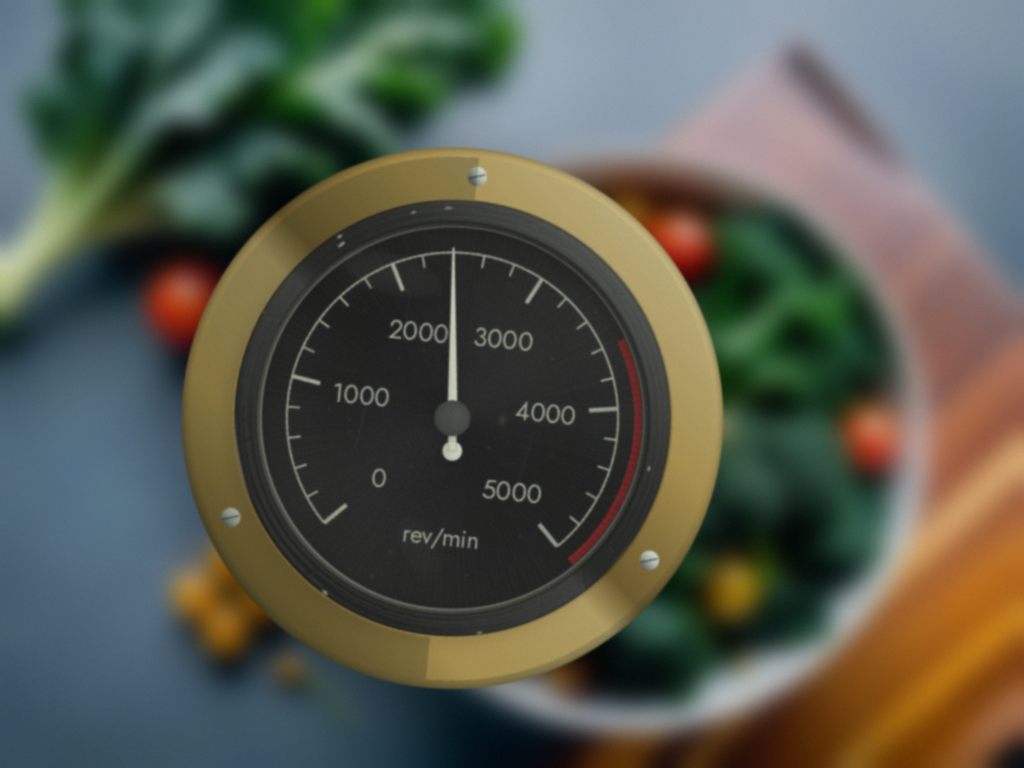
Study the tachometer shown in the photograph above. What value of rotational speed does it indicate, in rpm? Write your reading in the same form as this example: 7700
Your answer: 2400
